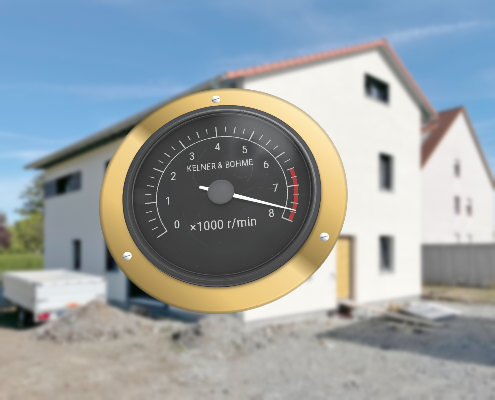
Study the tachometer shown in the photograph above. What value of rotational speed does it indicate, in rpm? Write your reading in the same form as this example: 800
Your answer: 7750
